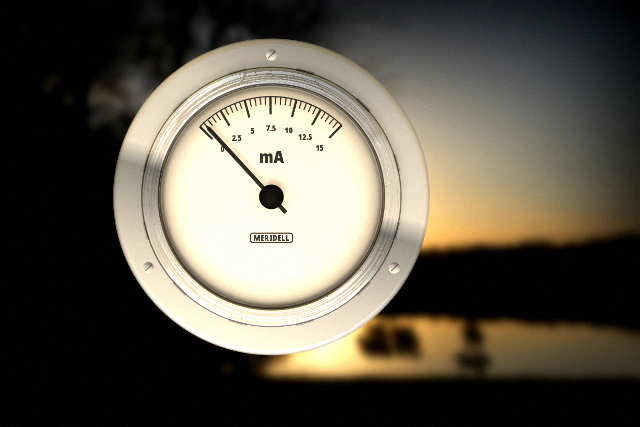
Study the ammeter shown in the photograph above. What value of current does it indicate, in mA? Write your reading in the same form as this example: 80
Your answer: 0.5
